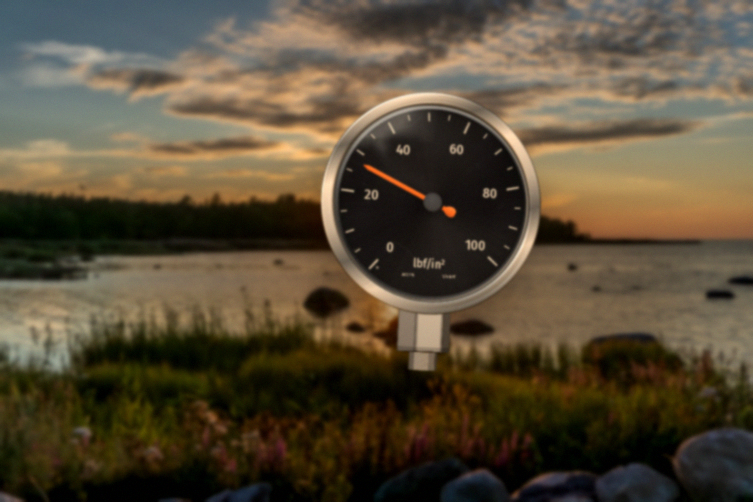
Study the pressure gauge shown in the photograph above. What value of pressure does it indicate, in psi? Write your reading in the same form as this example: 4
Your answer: 27.5
